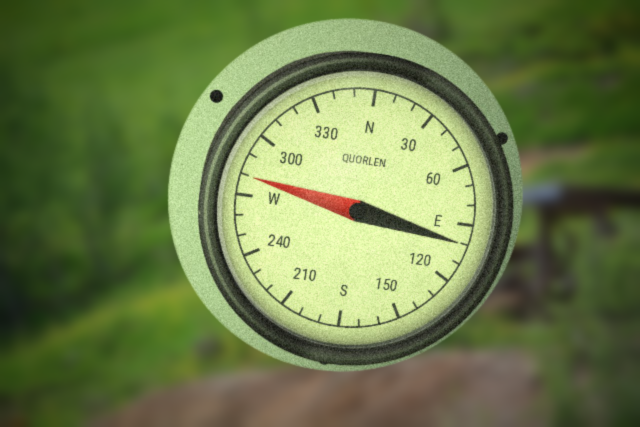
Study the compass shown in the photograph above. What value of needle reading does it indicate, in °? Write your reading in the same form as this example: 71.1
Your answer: 280
